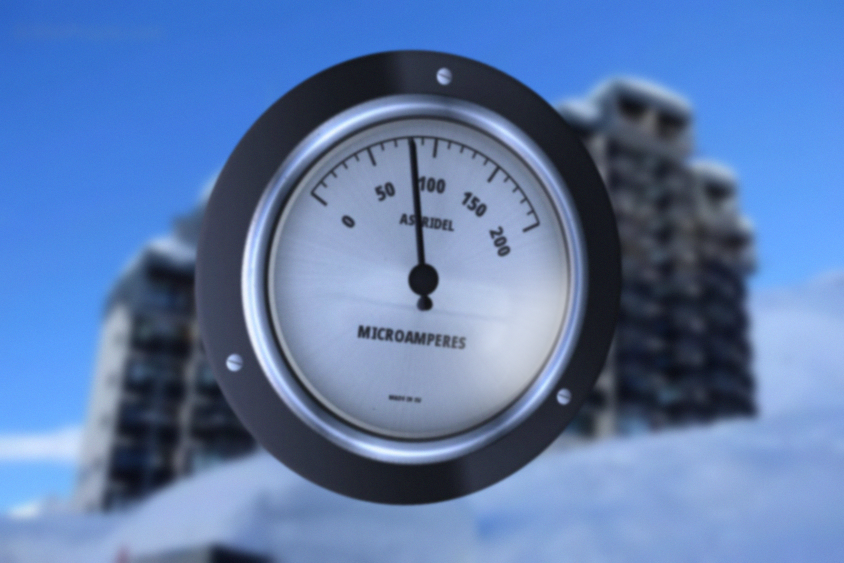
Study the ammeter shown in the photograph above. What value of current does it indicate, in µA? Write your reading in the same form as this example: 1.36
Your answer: 80
